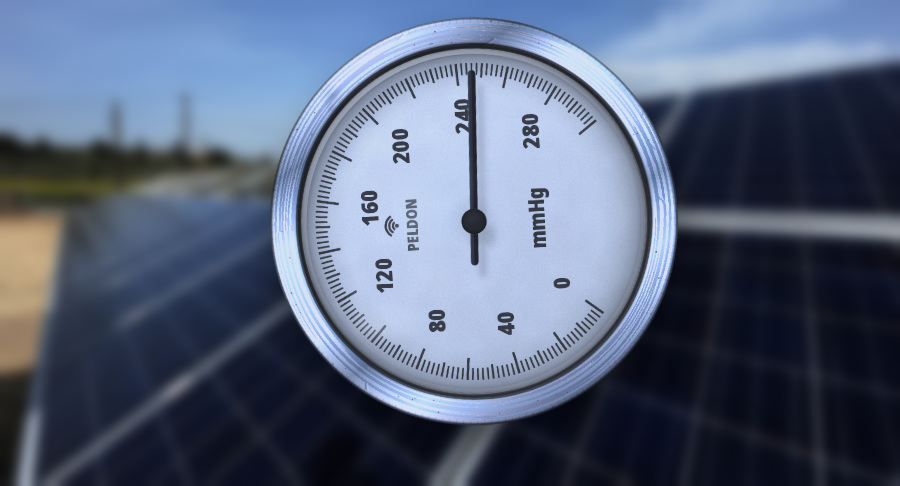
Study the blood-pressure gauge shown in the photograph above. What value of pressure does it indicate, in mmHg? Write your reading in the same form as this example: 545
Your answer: 246
